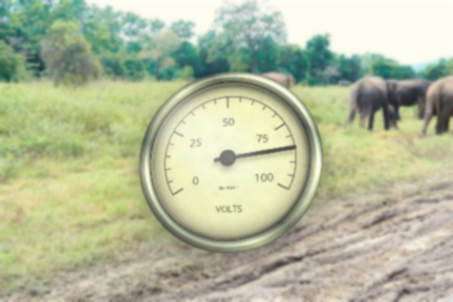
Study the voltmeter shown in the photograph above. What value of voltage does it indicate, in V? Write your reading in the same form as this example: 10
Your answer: 85
